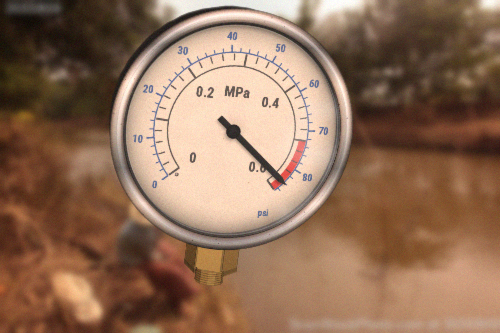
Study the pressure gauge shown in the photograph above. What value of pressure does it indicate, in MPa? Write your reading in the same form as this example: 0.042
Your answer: 0.58
